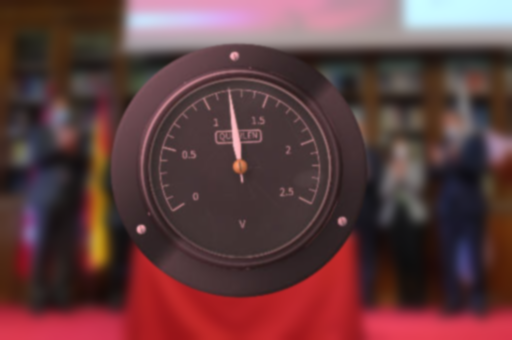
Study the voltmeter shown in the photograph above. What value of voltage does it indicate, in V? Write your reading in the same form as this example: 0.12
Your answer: 1.2
